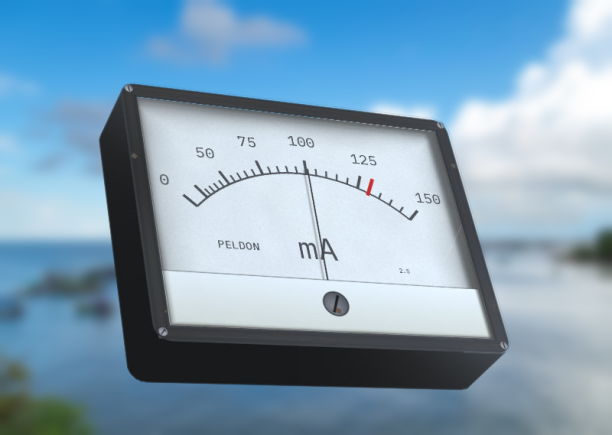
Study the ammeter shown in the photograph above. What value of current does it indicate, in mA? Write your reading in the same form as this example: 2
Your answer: 100
